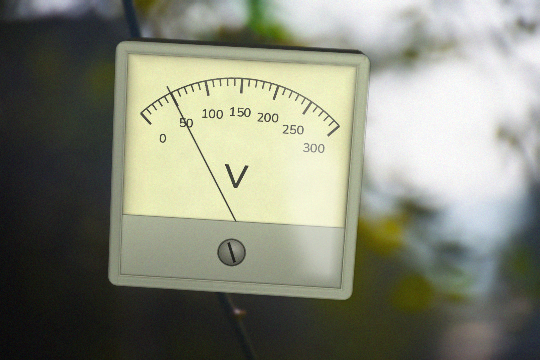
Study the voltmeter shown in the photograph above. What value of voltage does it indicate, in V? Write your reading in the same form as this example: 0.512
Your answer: 50
